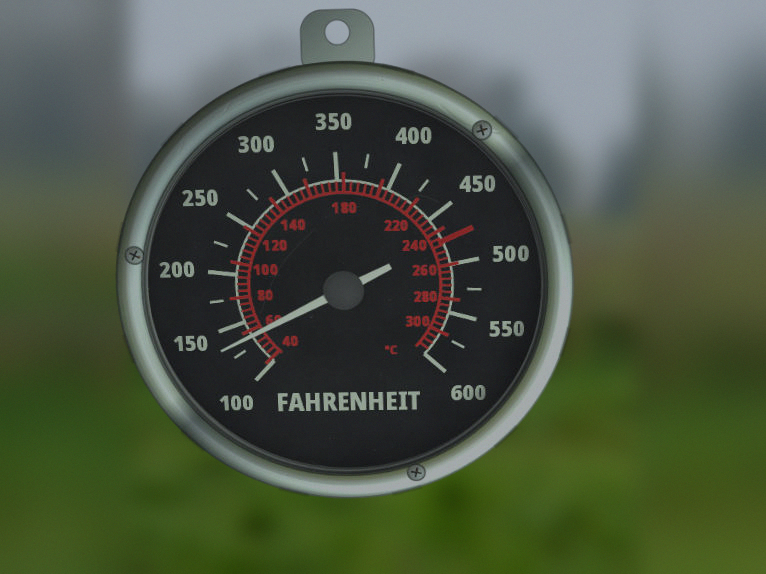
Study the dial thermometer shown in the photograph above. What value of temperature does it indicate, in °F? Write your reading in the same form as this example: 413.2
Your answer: 137.5
